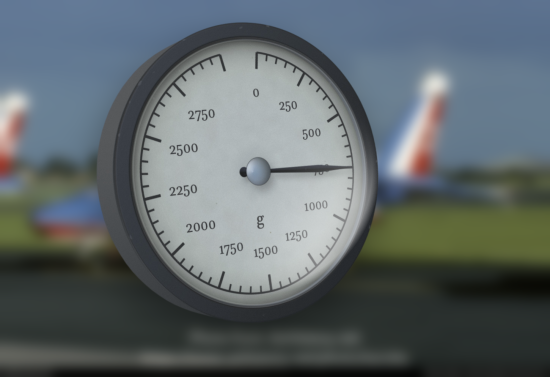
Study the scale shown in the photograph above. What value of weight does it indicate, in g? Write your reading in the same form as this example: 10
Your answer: 750
